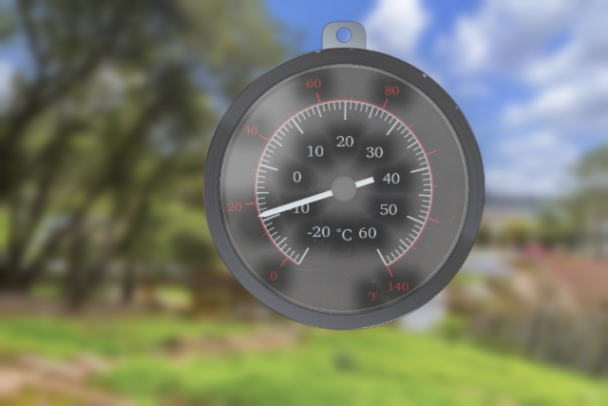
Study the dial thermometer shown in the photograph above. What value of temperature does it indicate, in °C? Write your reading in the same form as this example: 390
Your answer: -9
